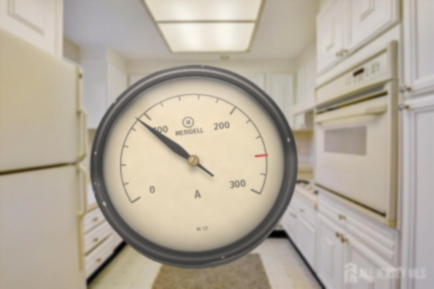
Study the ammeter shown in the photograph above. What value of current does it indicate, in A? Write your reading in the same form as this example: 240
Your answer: 90
